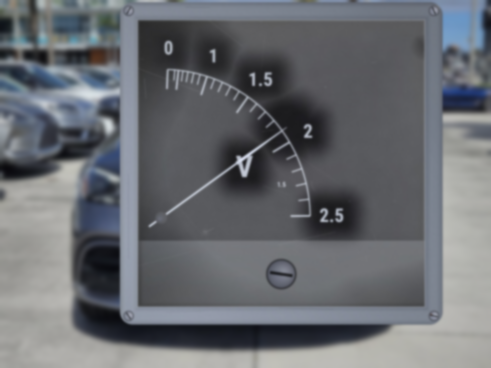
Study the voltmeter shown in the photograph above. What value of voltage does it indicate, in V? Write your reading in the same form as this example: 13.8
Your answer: 1.9
